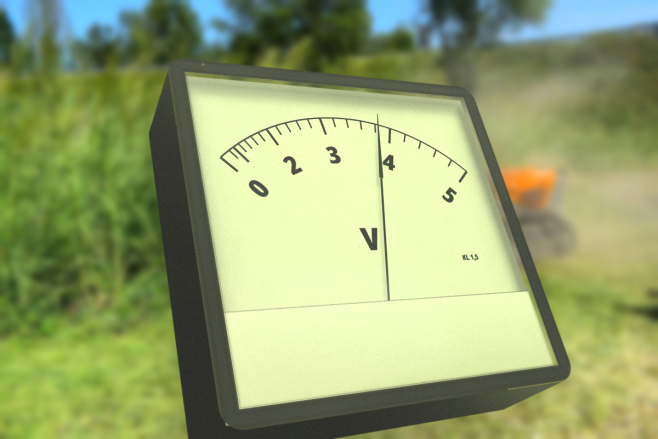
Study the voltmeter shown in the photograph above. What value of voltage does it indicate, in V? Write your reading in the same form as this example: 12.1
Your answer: 3.8
